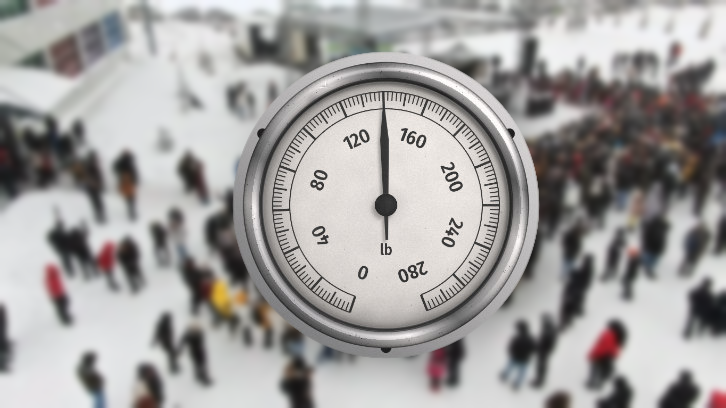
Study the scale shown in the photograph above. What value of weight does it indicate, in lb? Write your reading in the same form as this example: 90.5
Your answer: 140
